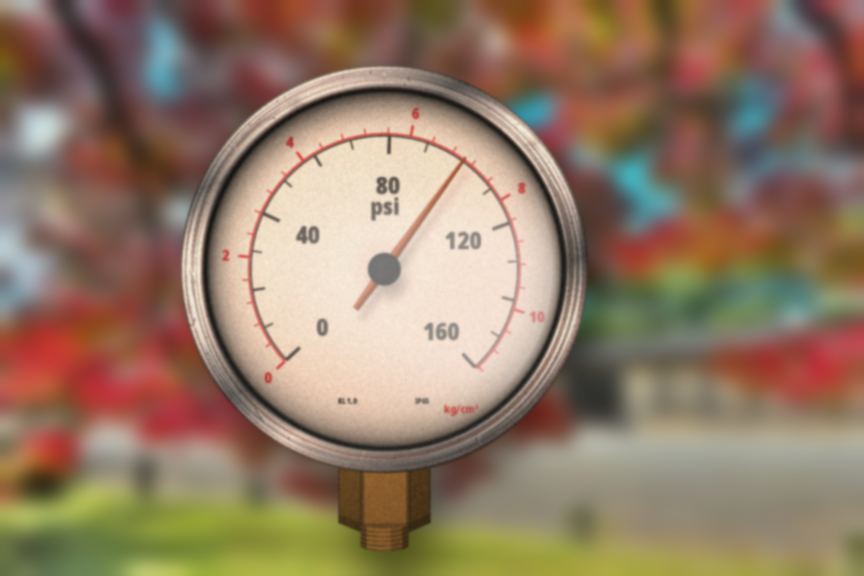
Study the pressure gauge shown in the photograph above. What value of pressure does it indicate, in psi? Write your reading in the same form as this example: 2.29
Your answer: 100
